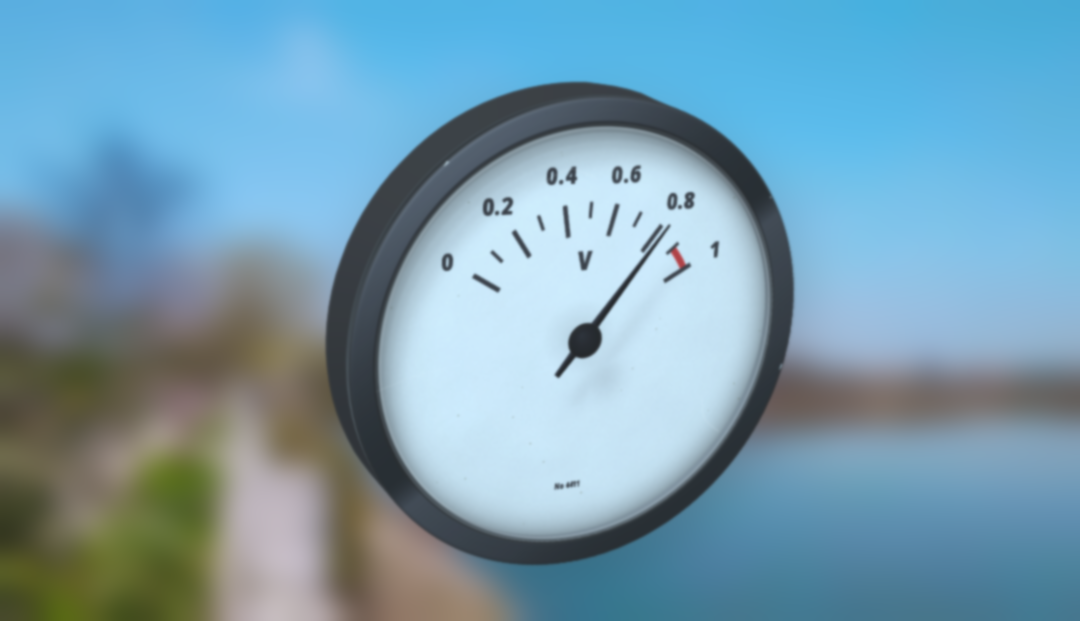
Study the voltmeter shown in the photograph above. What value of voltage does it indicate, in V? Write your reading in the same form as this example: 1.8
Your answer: 0.8
